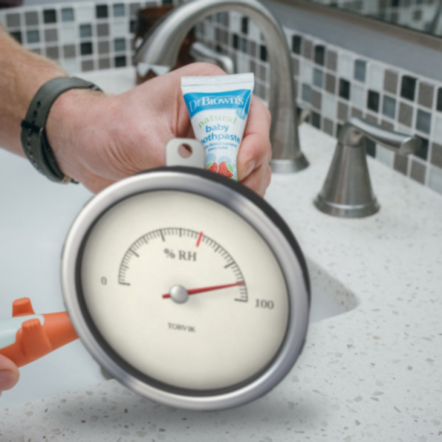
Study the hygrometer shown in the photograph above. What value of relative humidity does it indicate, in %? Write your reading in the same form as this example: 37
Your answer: 90
